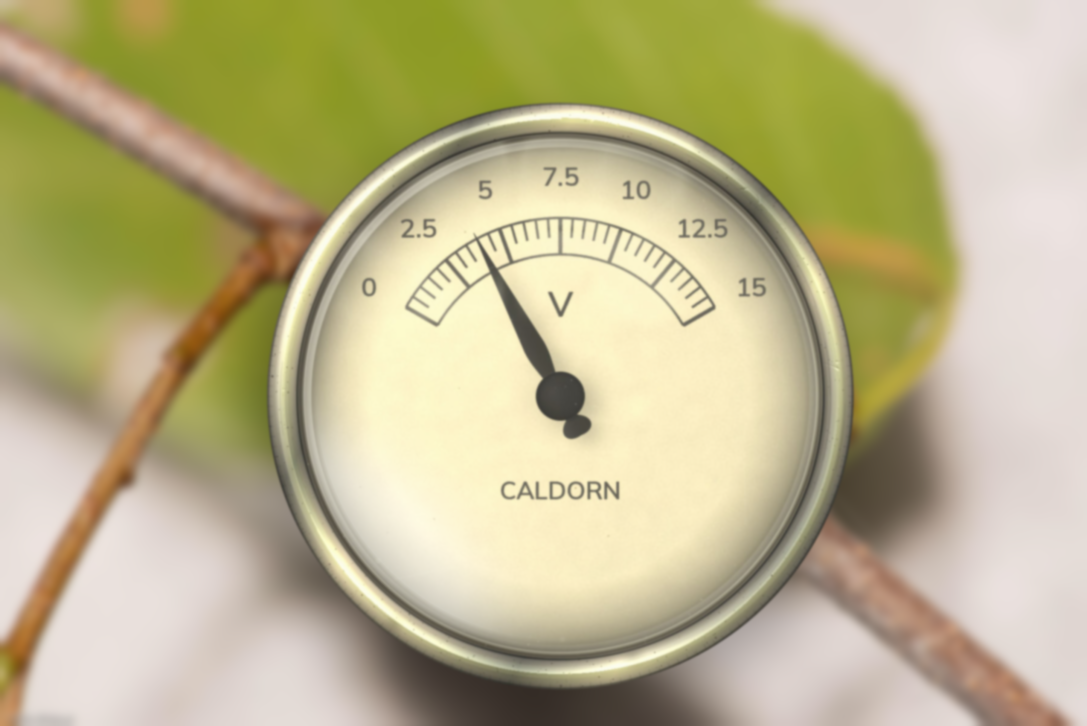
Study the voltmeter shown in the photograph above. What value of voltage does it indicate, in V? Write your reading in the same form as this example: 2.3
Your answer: 4
